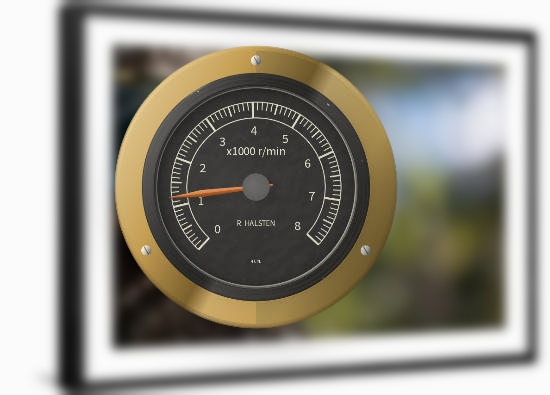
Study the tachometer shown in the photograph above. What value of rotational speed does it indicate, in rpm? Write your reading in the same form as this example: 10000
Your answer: 1200
